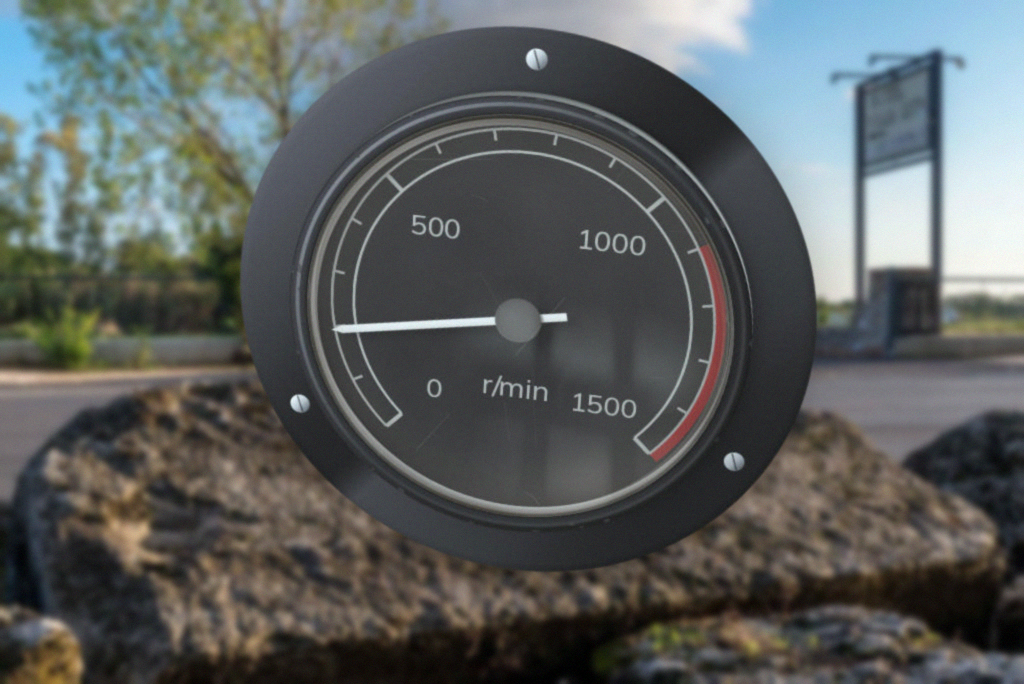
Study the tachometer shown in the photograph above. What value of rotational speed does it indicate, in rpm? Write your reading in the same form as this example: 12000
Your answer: 200
